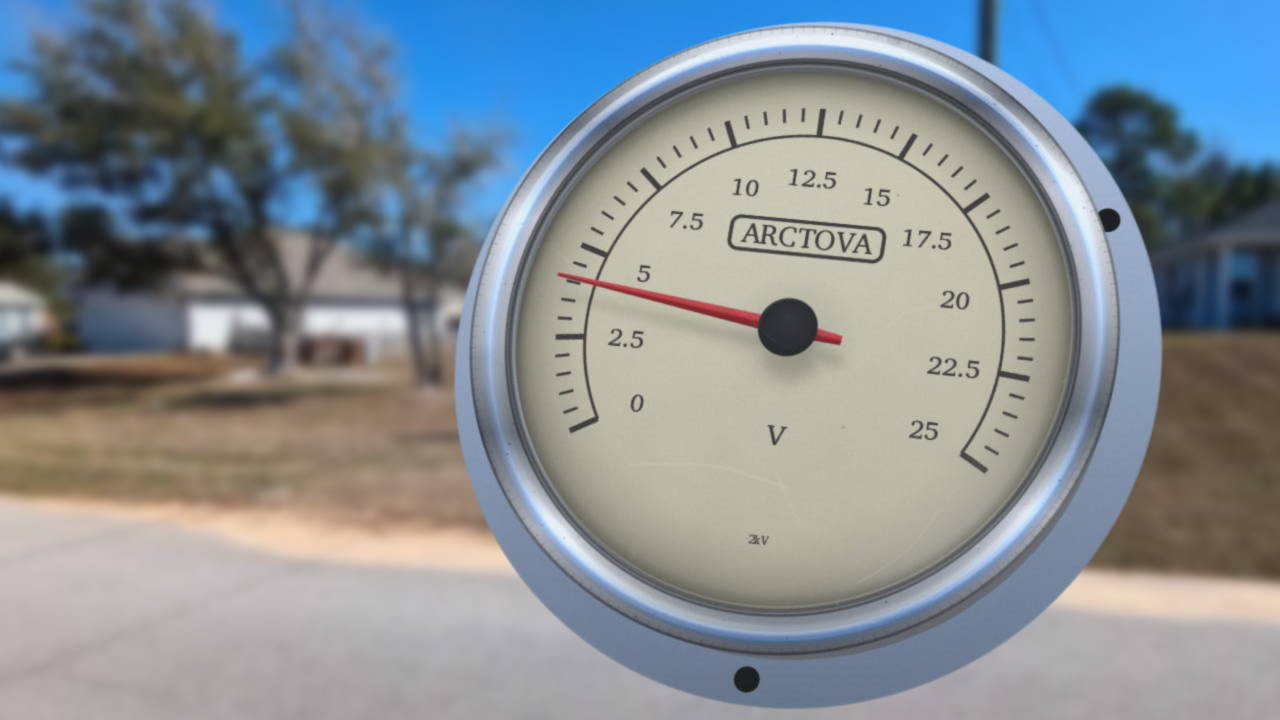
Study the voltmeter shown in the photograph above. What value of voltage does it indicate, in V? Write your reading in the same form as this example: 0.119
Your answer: 4
